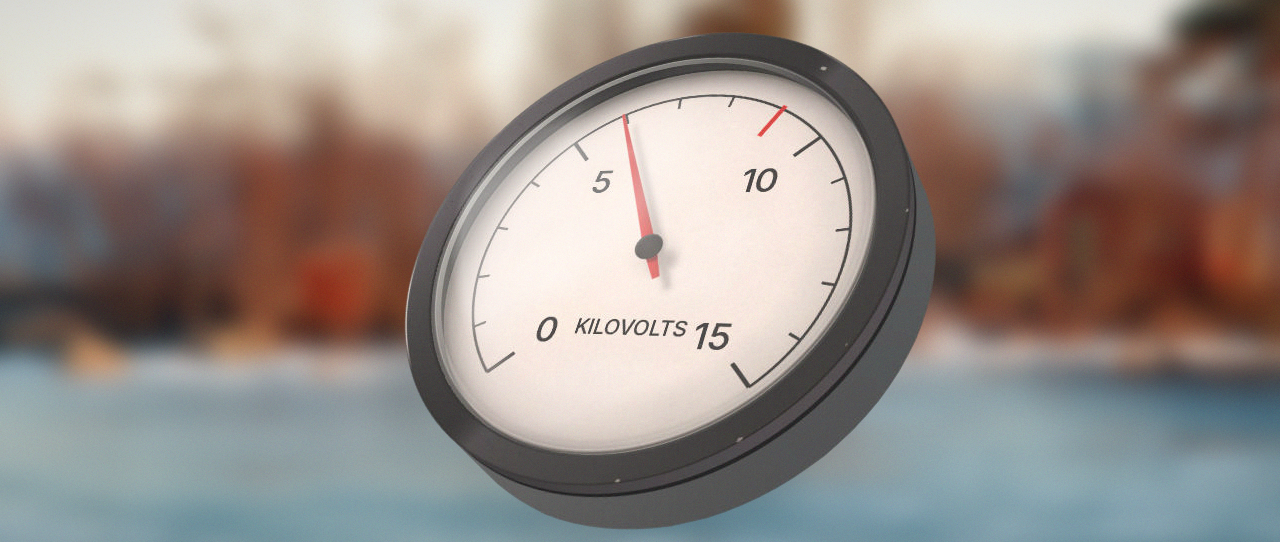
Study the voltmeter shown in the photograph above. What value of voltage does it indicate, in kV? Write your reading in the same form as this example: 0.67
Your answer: 6
